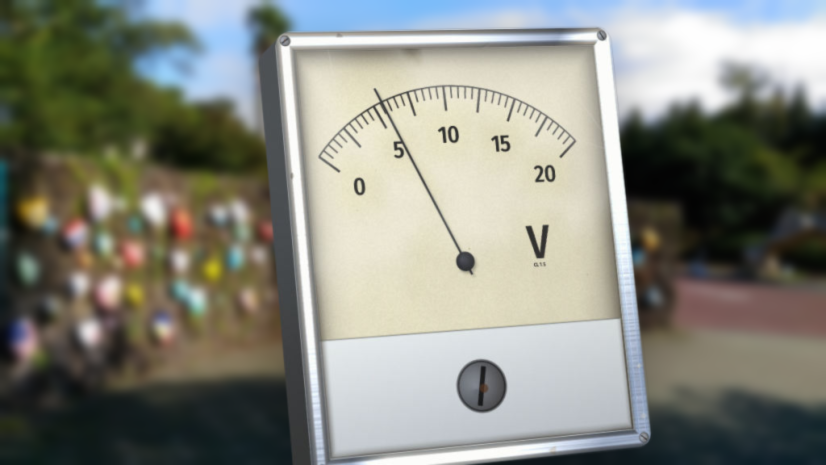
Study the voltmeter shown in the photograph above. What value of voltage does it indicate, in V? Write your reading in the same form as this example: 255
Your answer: 5.5
